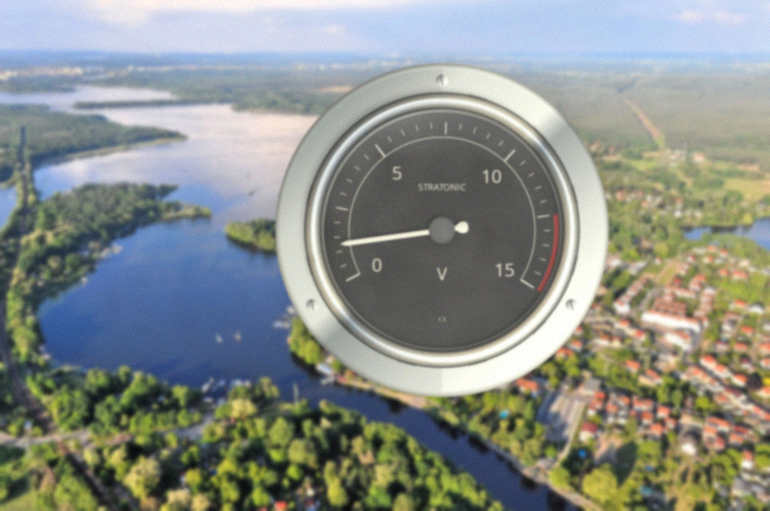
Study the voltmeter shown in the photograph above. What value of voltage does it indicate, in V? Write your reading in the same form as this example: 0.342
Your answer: 1.25
